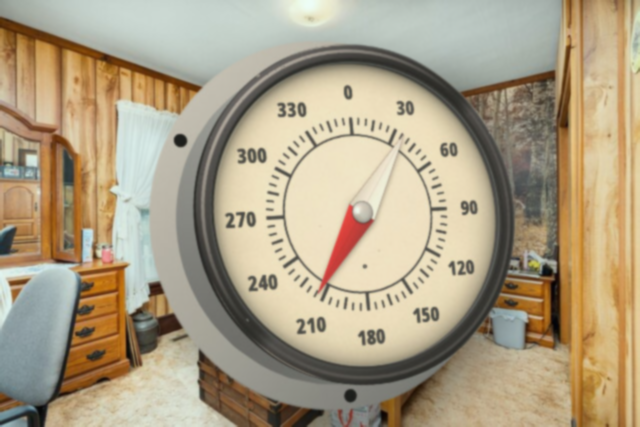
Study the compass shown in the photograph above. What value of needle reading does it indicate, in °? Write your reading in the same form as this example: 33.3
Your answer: 215
